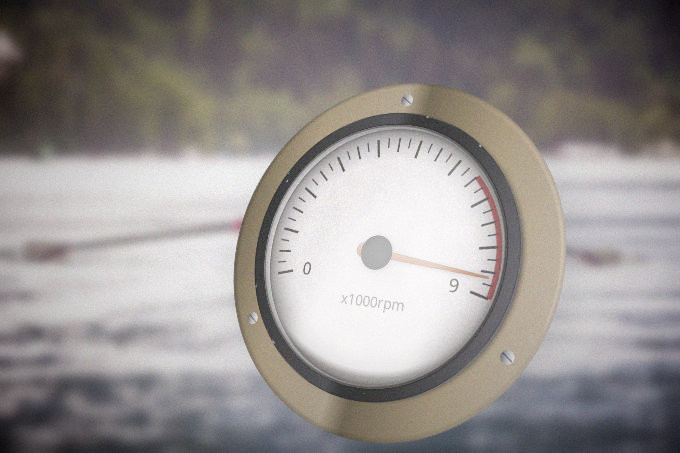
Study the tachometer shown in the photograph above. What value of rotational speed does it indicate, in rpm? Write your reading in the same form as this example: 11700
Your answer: 8625
